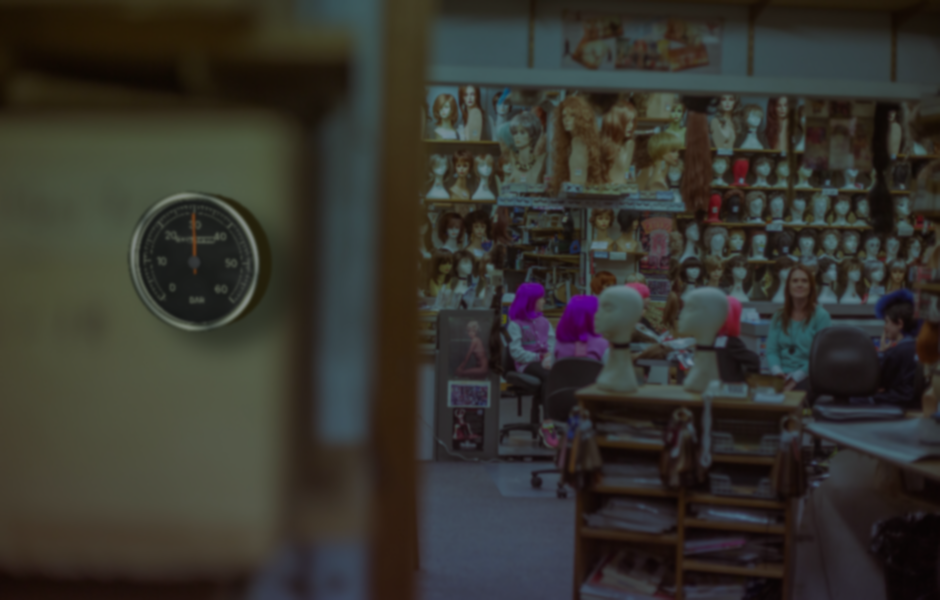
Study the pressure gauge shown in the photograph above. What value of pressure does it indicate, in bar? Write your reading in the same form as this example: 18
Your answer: 30
